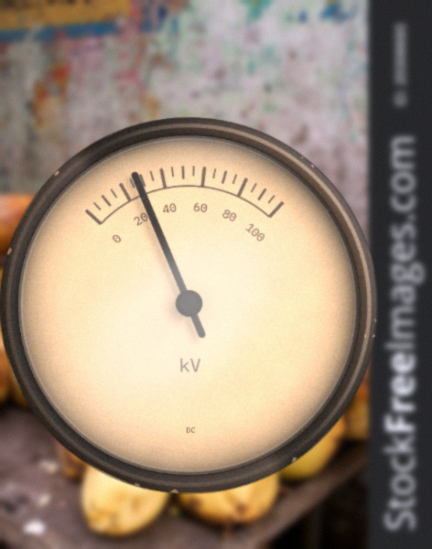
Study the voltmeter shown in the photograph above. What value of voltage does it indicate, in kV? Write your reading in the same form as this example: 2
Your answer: 27.5
